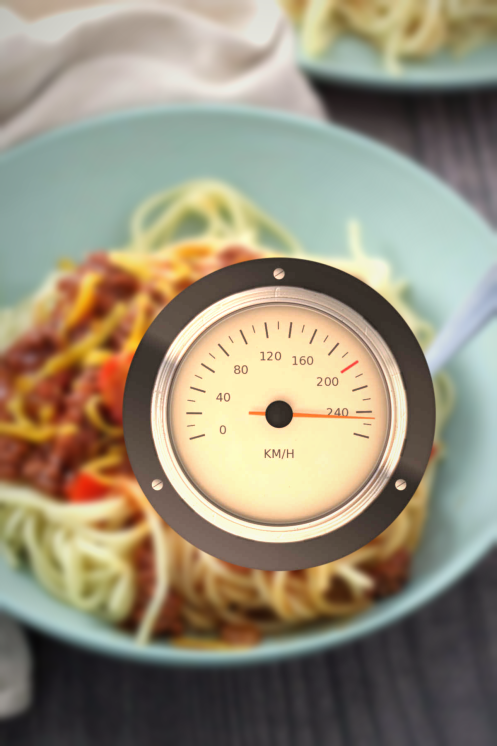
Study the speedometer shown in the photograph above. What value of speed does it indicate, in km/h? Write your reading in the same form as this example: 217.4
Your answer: 245
